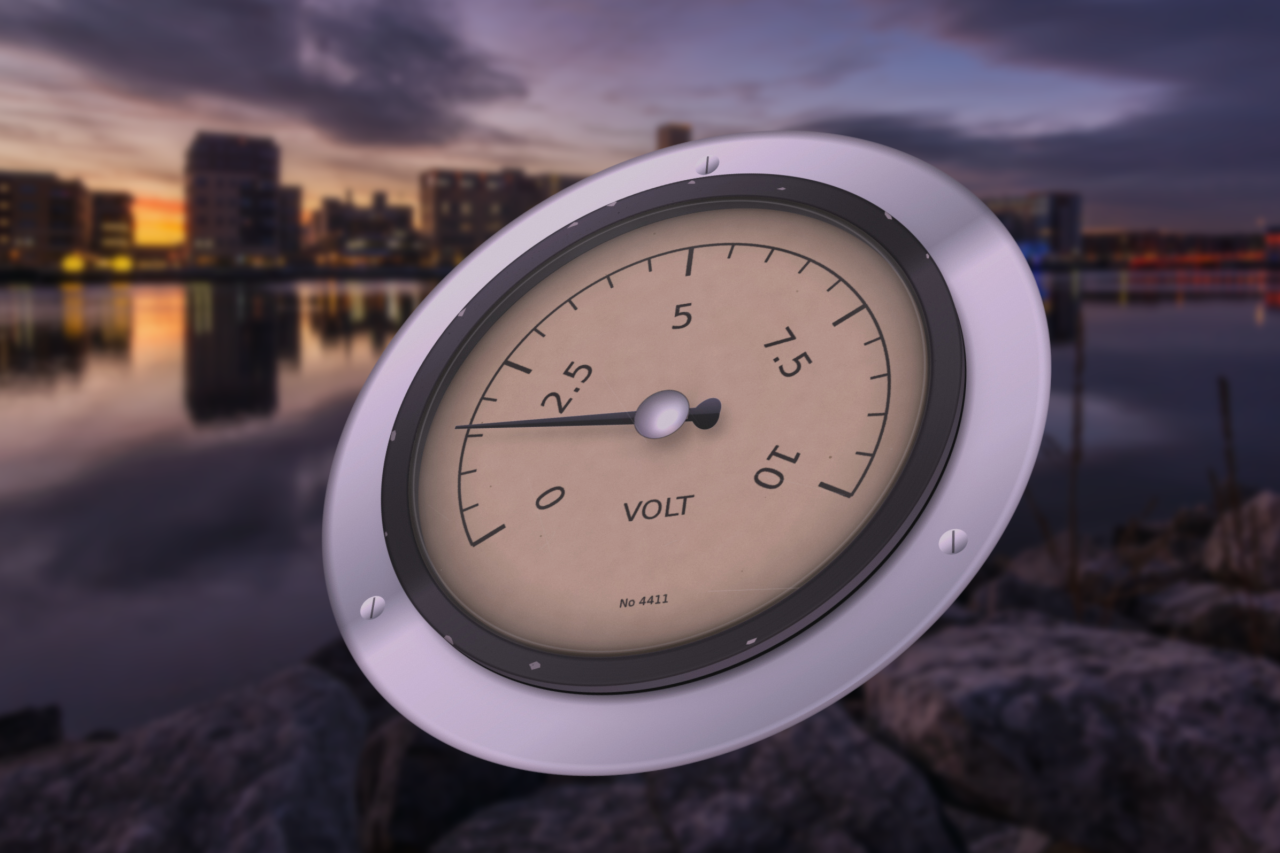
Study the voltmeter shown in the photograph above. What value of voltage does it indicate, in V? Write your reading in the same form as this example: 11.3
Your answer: 1.5
